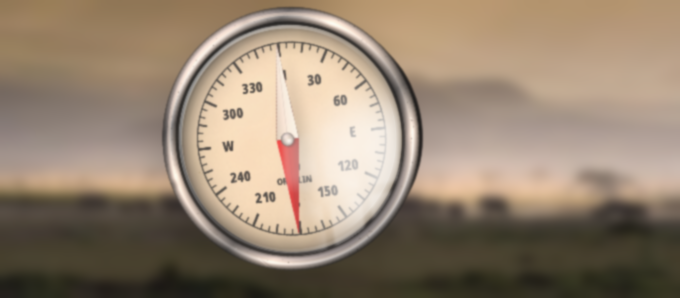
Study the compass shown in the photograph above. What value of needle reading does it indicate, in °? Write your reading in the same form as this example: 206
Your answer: 180
